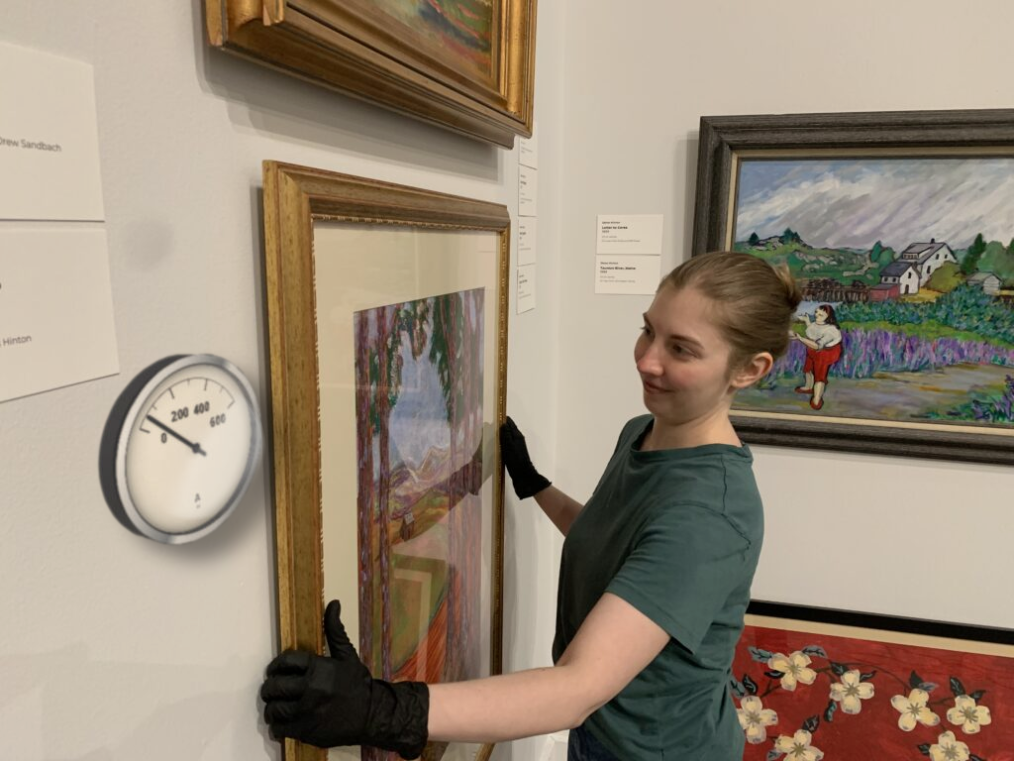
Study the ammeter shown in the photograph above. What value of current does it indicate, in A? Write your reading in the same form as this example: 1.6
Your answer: 50
